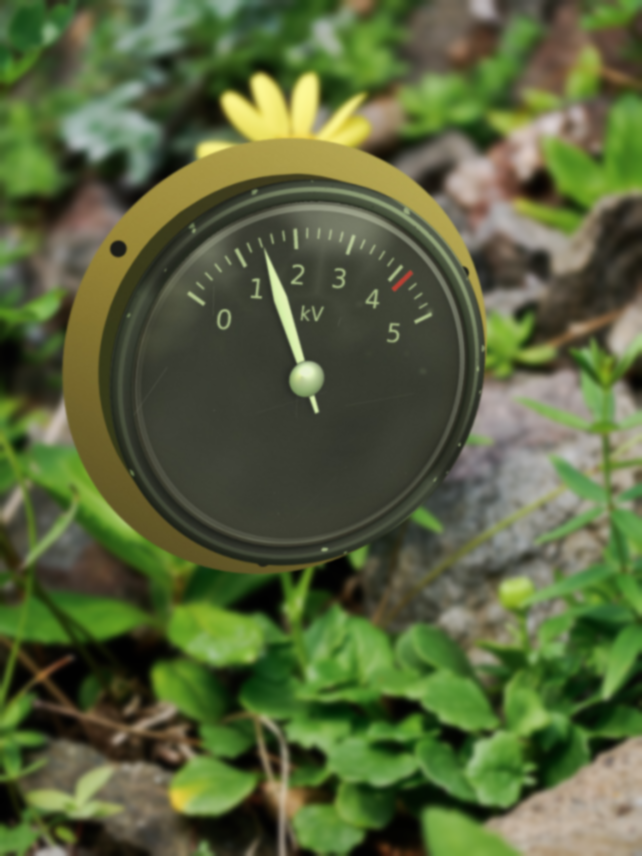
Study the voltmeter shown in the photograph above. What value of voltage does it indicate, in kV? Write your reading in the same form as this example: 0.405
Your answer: 1.4
